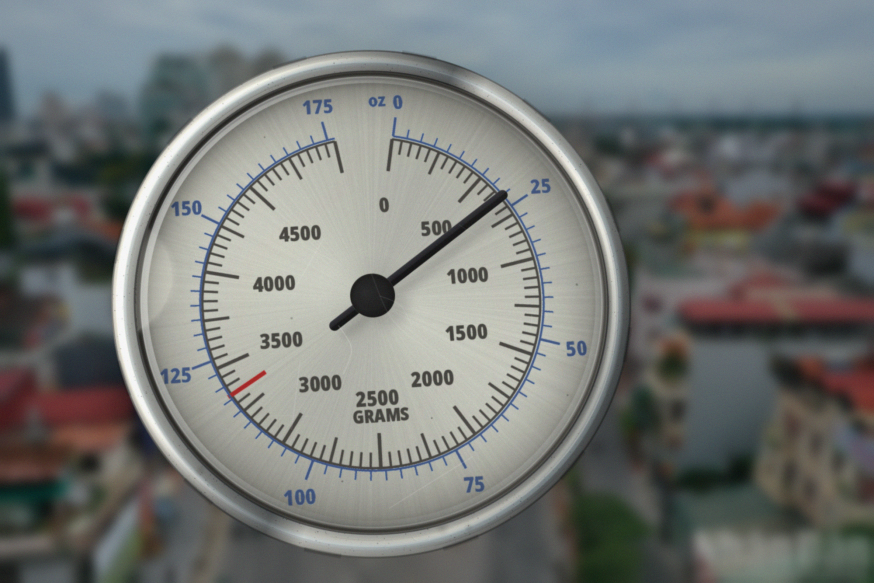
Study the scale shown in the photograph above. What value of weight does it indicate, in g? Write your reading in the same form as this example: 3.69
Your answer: 650
